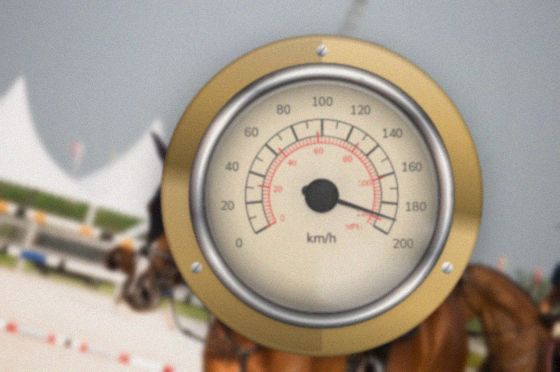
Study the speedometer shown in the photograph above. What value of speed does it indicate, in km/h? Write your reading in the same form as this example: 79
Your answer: 190
